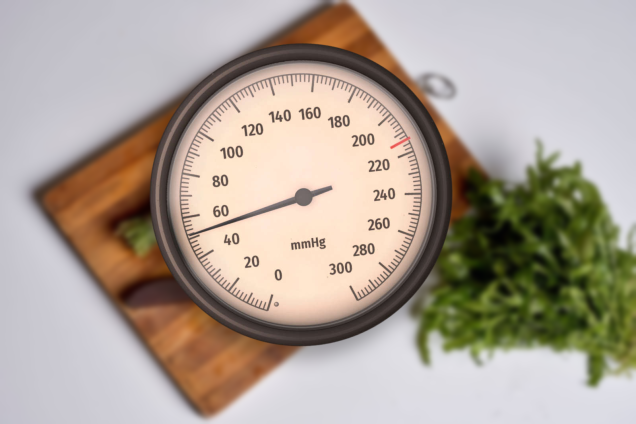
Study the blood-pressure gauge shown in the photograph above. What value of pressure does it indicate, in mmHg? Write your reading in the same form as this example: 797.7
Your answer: 52
